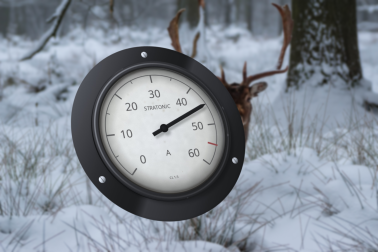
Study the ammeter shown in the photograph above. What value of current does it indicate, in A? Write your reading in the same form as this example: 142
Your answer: 45
